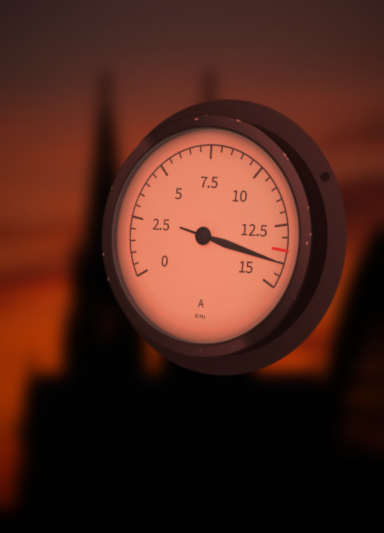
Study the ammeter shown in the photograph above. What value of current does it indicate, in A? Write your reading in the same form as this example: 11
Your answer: 14
